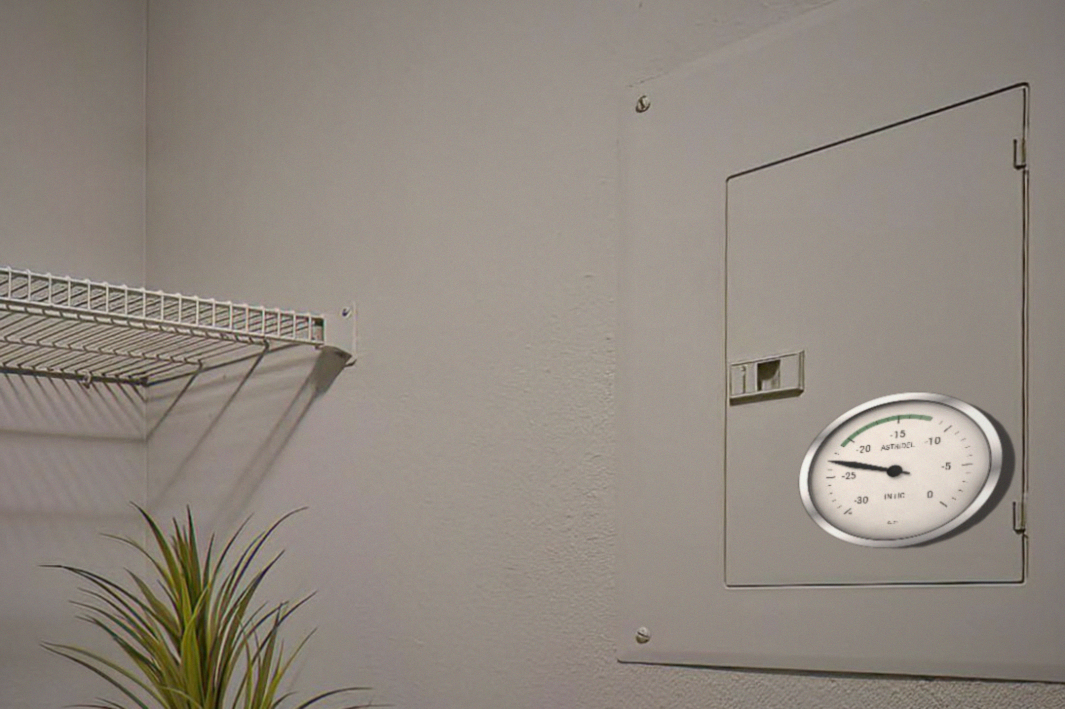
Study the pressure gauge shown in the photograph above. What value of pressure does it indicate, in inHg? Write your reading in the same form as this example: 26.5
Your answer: -23
